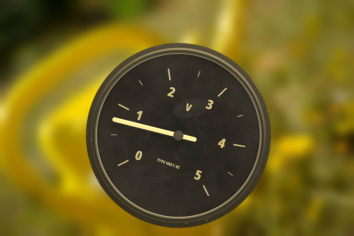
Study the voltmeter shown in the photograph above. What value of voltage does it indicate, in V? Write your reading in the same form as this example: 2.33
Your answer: 0.75
